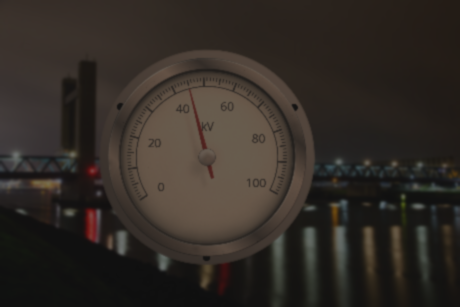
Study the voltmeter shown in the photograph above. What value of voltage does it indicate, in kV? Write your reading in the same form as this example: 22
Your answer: 45
